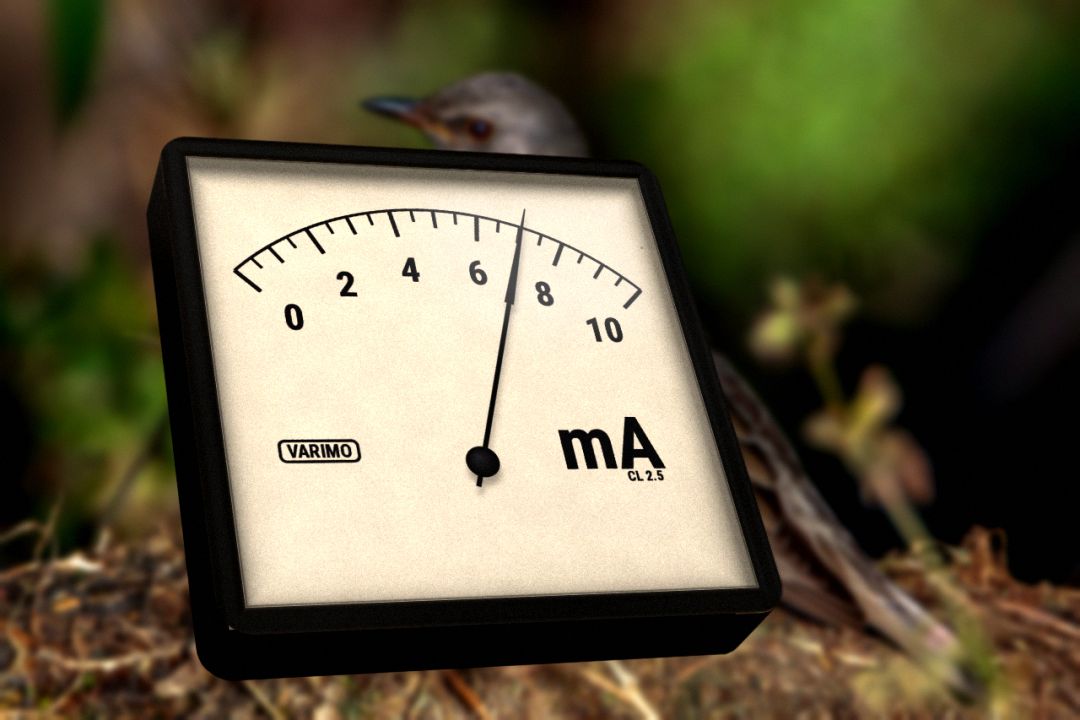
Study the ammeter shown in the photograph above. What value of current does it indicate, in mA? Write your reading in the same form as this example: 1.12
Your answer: 7
